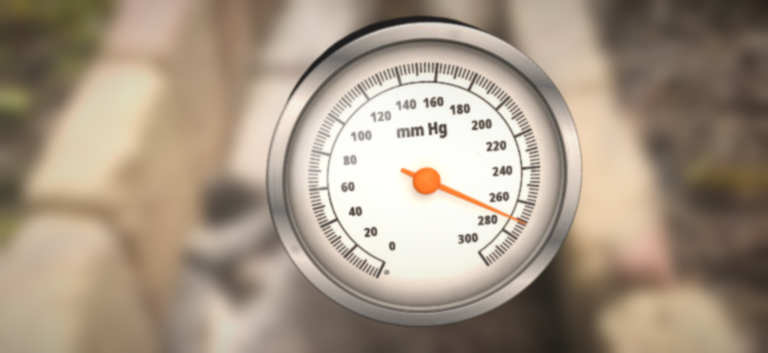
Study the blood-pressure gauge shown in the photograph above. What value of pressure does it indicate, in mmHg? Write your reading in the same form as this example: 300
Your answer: 270
